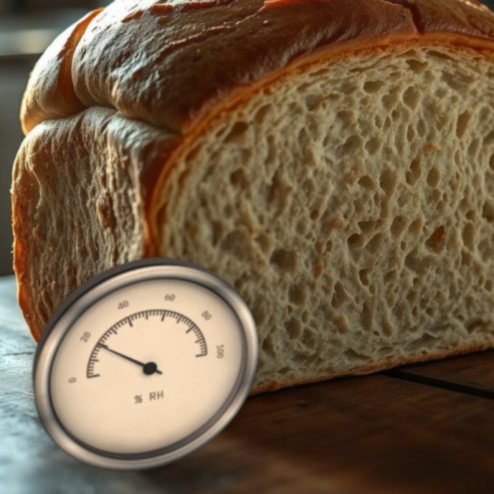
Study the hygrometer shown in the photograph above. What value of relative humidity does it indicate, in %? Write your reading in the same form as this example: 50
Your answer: 20
